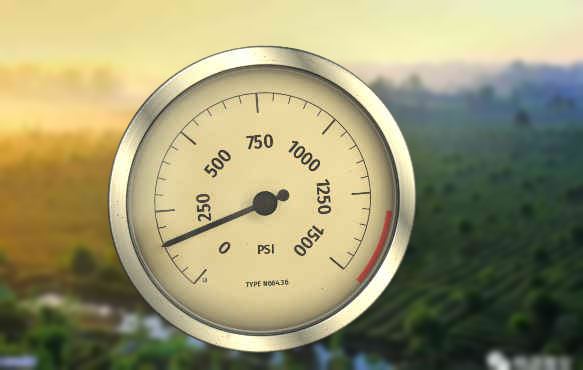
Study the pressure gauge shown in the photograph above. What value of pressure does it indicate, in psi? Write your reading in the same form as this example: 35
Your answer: 150
